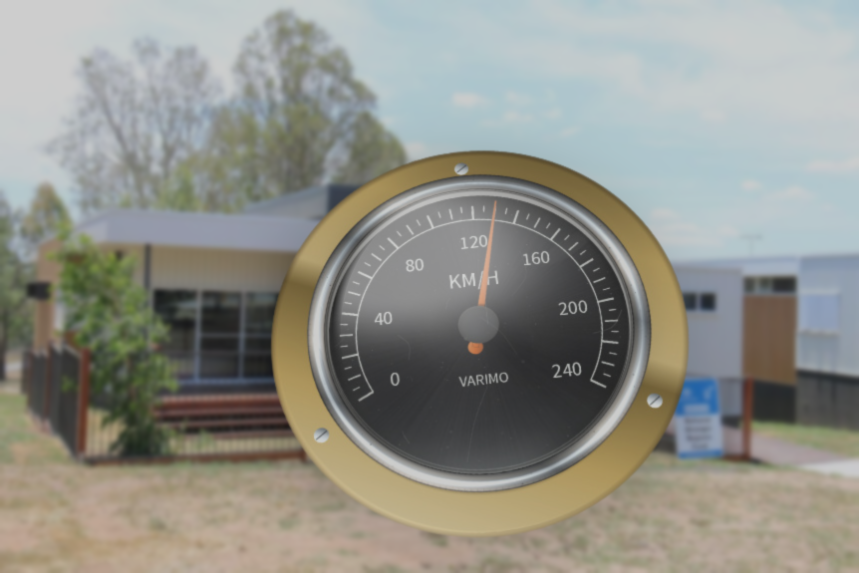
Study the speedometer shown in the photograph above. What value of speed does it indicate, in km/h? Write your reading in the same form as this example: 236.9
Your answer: 130
